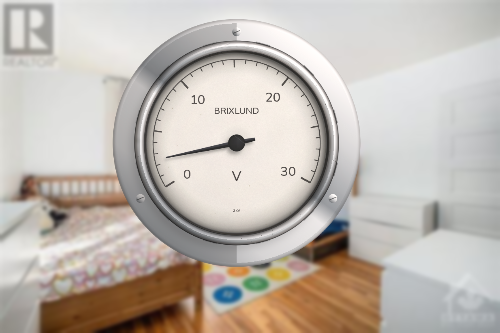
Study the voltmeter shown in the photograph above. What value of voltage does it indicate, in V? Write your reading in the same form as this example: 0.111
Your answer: 2.5
